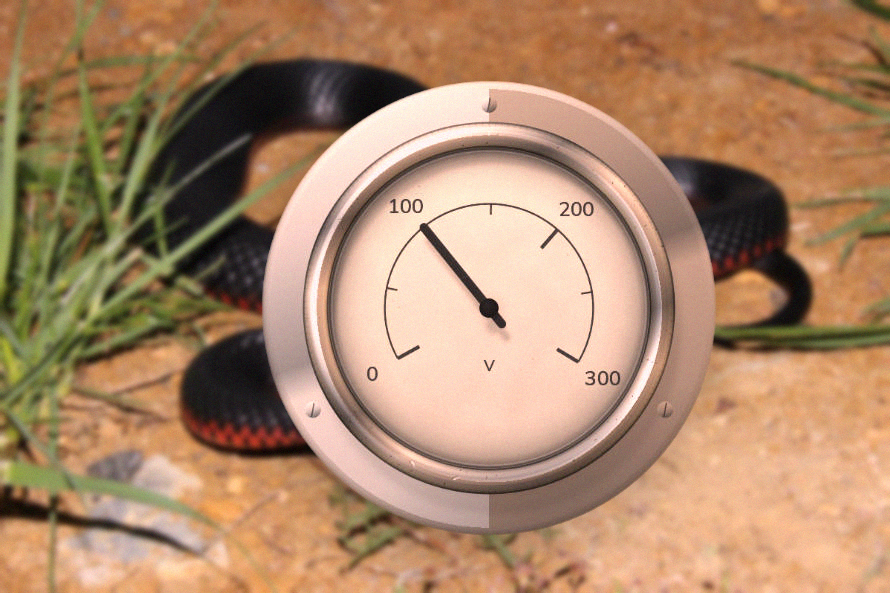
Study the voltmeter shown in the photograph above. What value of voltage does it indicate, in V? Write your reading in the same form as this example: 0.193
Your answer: 100
